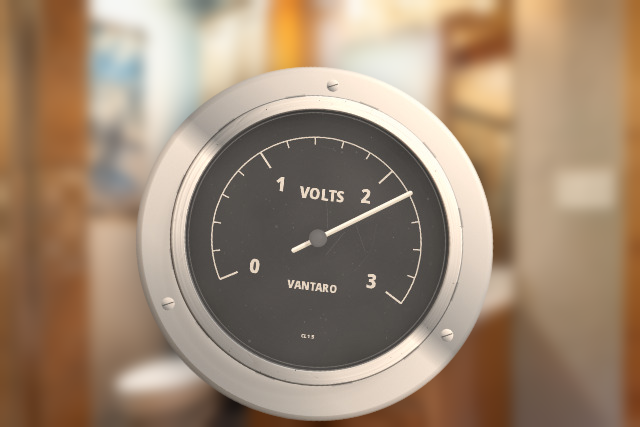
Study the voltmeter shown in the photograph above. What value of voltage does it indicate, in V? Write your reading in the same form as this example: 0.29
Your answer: 2.2
